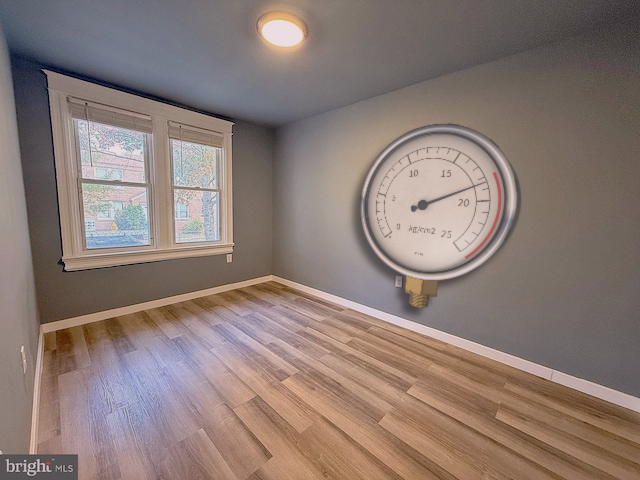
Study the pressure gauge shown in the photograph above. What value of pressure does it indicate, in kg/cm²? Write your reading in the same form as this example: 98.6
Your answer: 18.5
